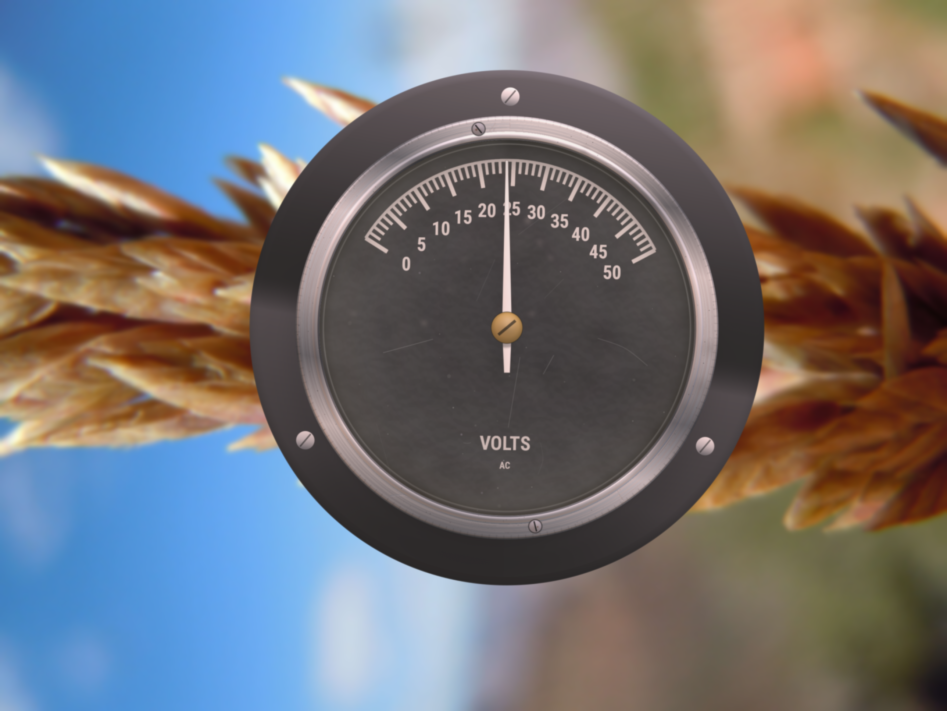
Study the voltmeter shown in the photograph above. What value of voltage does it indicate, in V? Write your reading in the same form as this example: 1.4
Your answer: 24
